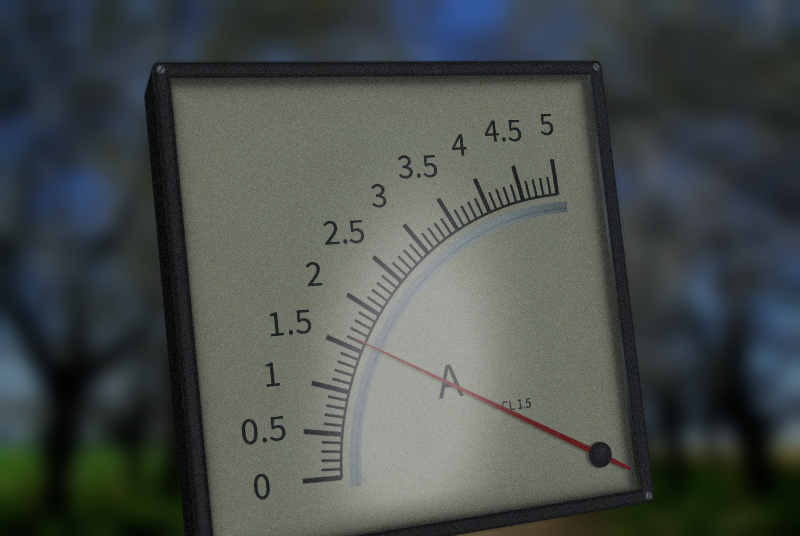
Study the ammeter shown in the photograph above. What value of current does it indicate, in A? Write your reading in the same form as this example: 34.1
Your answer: 1.6
